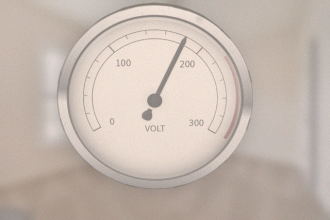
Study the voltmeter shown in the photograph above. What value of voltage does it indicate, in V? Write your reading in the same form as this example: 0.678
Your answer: 180
